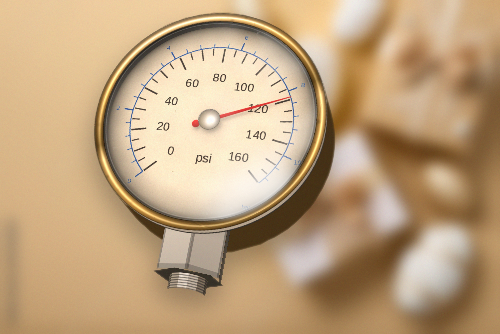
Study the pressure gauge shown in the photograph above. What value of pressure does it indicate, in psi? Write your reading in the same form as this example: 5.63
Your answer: 120
